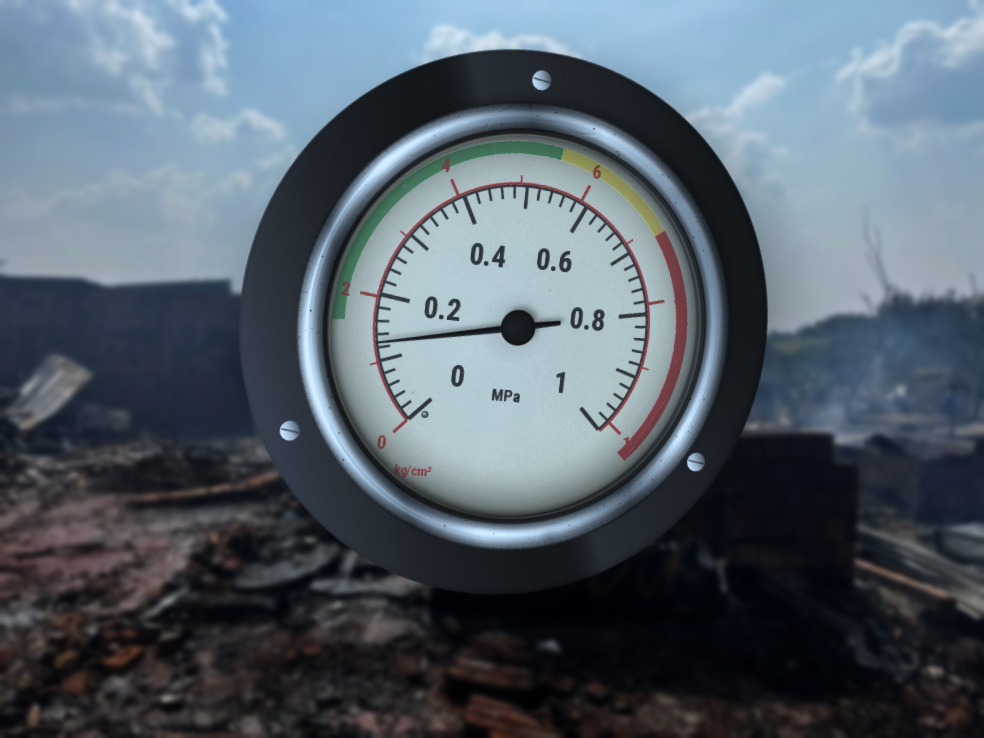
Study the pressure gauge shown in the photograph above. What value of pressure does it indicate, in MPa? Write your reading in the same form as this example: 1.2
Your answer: 0.13
